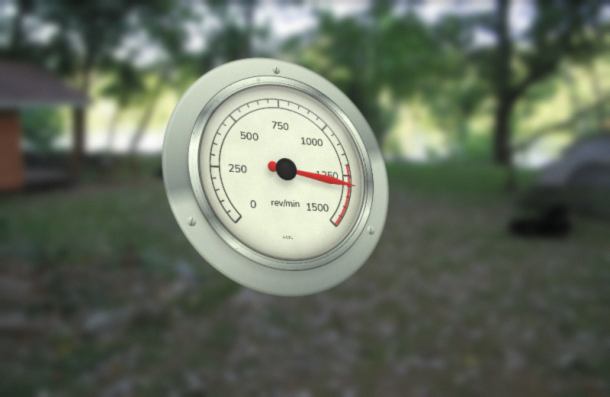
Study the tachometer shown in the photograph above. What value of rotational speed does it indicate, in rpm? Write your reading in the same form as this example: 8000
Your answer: 1300
